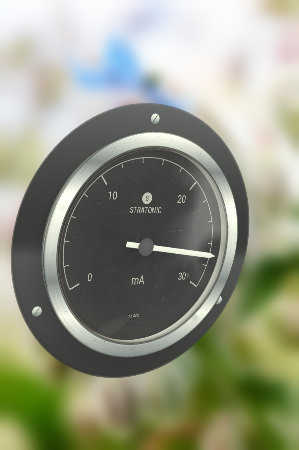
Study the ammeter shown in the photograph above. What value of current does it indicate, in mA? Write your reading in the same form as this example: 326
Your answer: 27
